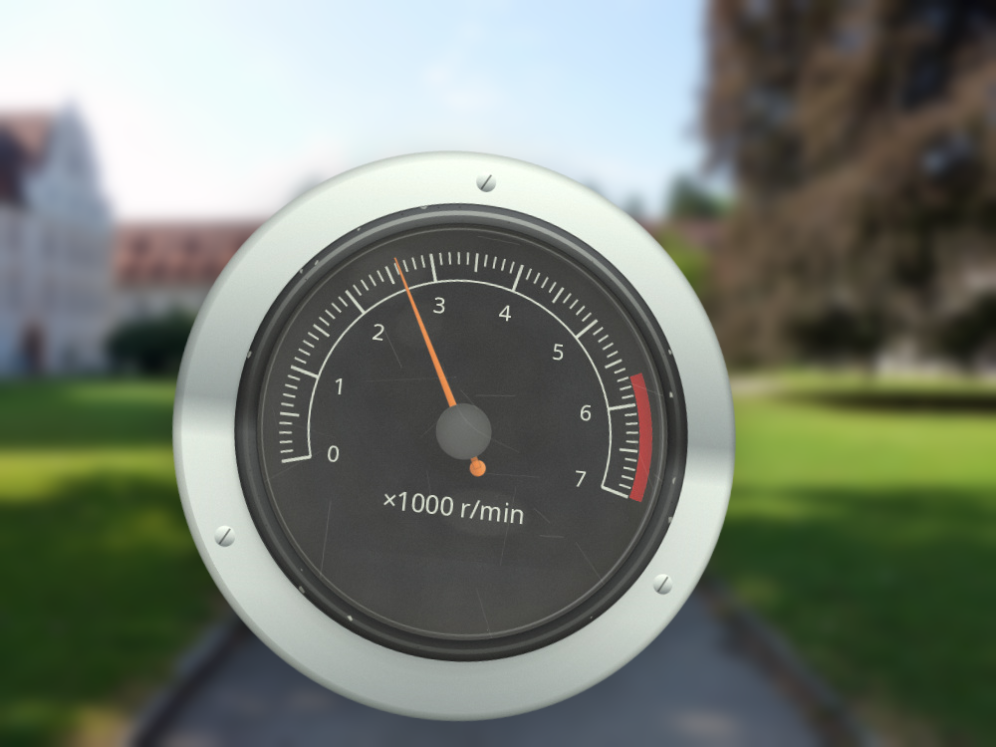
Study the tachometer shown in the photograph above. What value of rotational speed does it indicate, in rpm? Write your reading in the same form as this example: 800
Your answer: 2600
